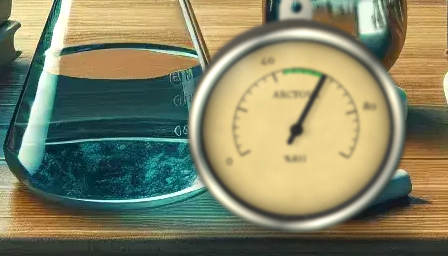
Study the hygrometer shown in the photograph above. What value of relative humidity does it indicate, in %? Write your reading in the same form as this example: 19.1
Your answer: 60
